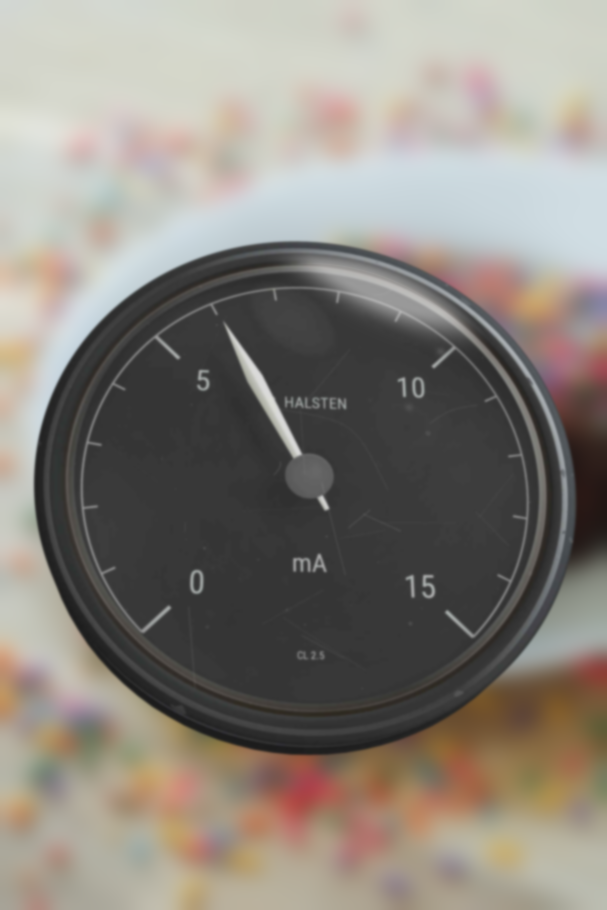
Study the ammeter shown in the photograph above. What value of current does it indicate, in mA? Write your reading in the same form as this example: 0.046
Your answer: 6
